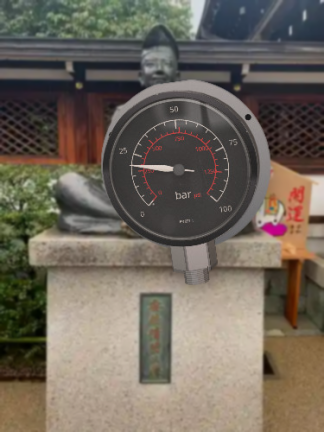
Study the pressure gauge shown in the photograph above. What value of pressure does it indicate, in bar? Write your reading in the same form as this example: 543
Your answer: 20
